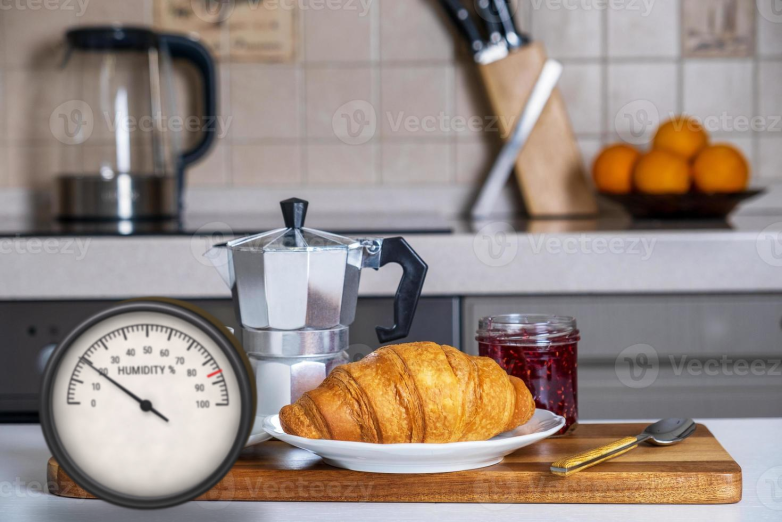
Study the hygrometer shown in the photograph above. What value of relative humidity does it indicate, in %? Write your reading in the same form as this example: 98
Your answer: 20
